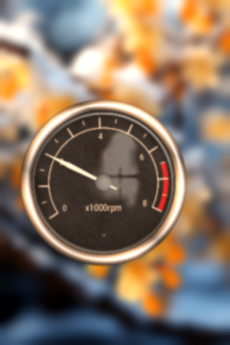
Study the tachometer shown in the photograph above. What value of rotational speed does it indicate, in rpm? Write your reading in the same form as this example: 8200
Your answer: 2000
